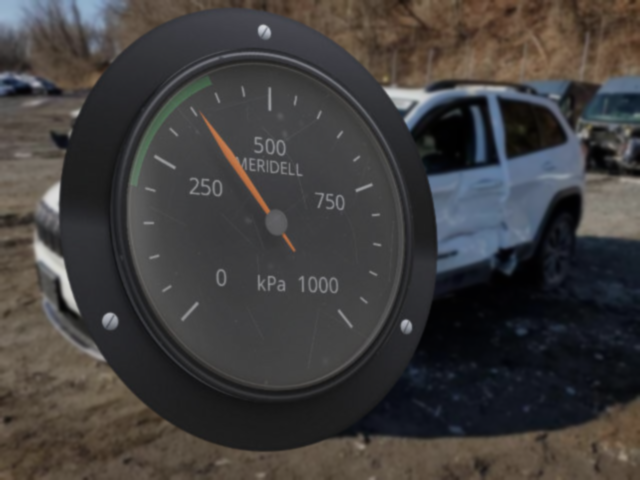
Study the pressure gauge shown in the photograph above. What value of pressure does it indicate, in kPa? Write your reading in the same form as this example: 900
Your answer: 350
